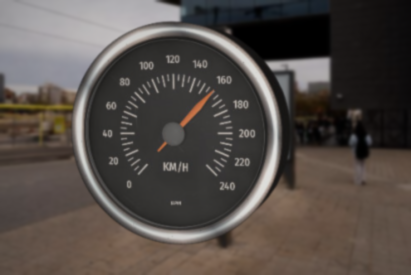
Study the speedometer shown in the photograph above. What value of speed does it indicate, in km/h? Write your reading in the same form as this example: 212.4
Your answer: 160
